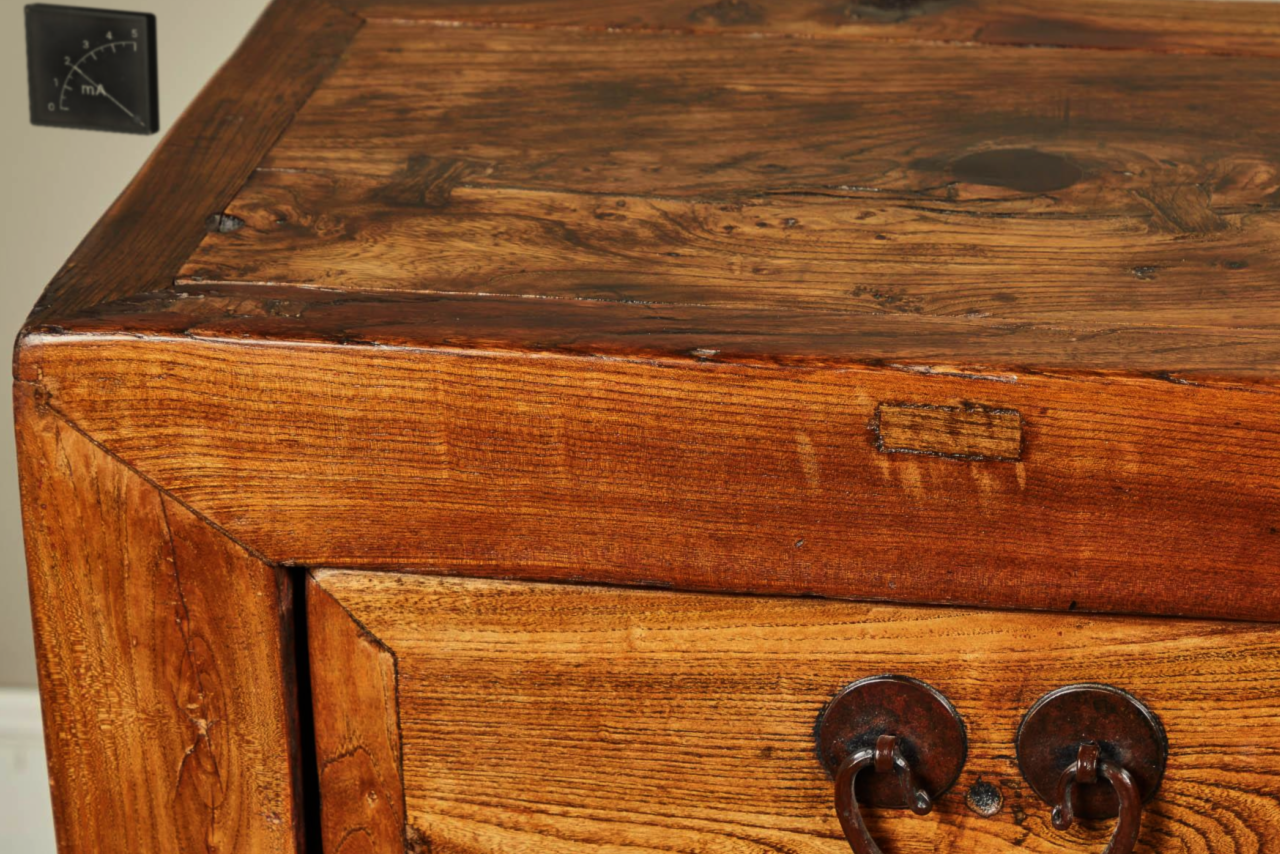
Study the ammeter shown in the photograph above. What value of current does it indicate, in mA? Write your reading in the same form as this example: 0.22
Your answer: 2
